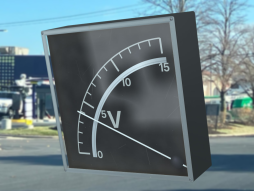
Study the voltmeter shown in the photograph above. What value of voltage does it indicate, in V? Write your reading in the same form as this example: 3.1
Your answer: 4
